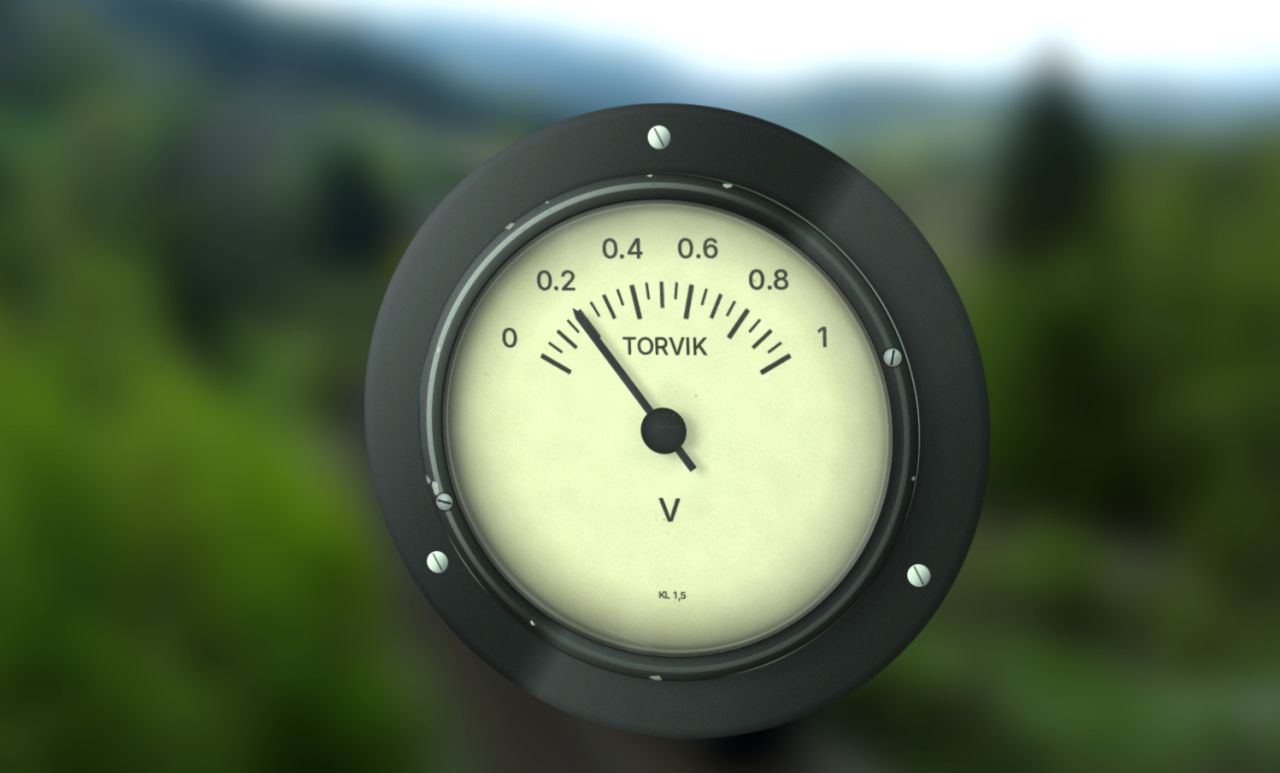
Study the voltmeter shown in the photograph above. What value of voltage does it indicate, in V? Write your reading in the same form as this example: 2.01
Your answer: 0.2
